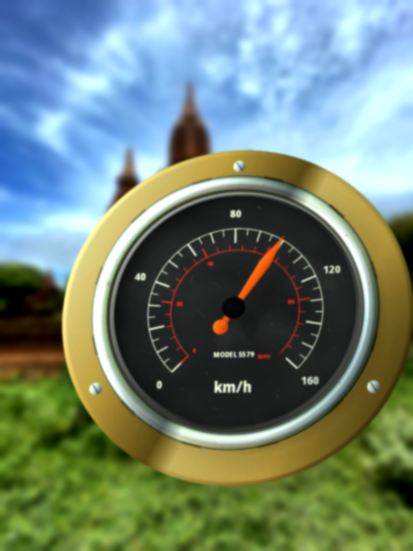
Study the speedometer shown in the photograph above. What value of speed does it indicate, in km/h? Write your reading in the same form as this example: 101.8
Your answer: 100
